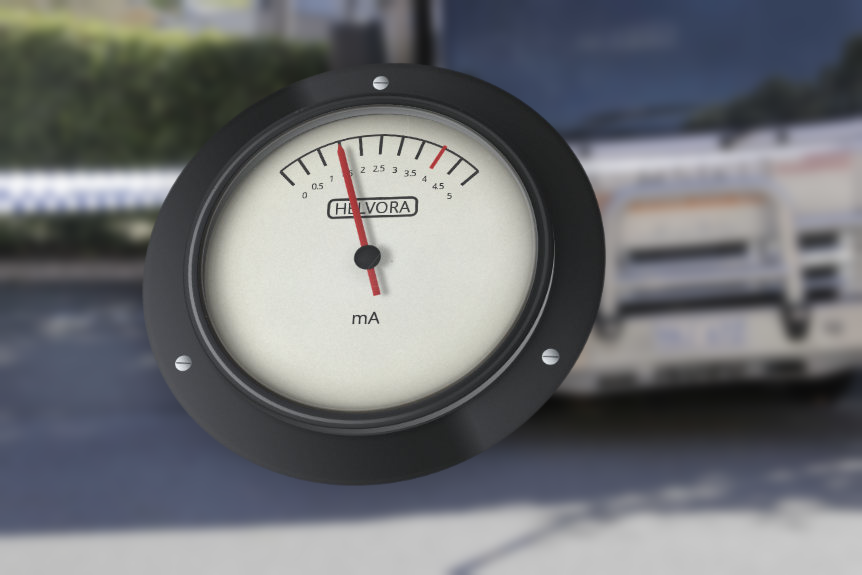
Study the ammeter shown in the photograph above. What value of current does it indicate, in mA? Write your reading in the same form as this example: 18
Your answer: 1.5
